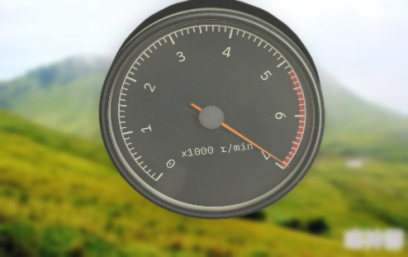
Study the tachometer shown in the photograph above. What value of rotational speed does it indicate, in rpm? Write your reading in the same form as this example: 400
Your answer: 6900
